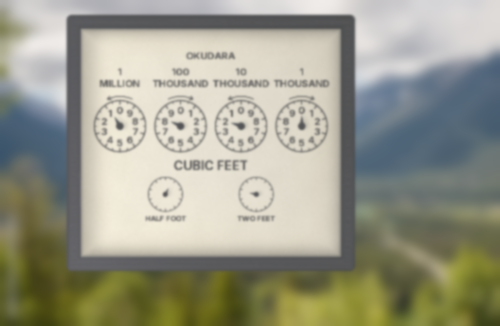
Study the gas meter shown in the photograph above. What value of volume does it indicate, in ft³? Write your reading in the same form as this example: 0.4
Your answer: 82000
